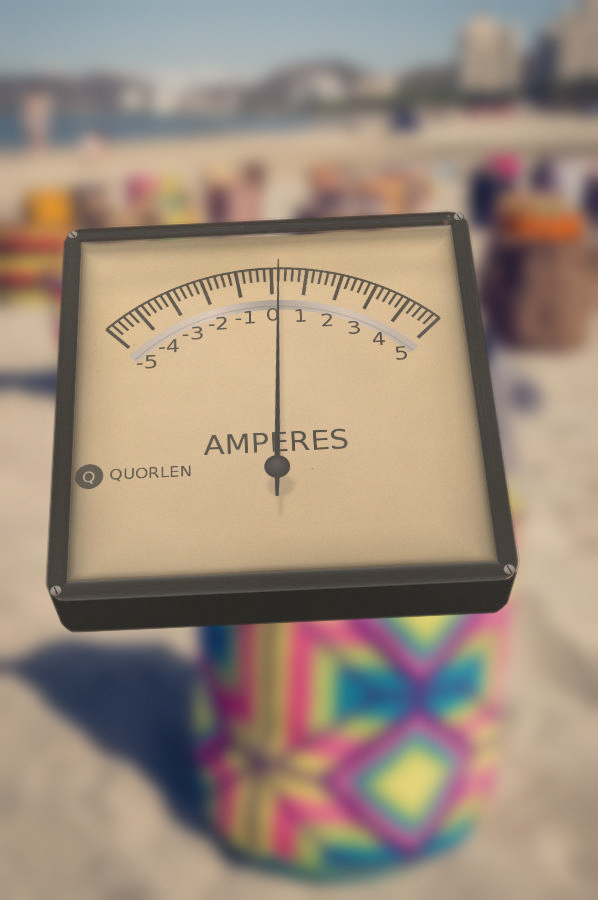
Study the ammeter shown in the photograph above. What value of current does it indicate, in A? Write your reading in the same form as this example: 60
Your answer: 0.2
